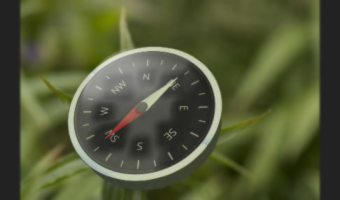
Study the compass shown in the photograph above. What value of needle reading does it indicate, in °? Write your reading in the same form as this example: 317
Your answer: 225
